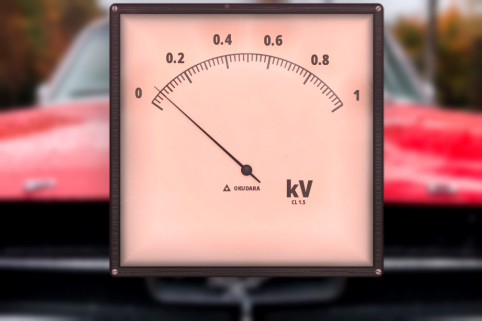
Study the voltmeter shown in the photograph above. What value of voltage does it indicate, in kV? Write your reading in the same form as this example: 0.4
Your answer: 0.06
